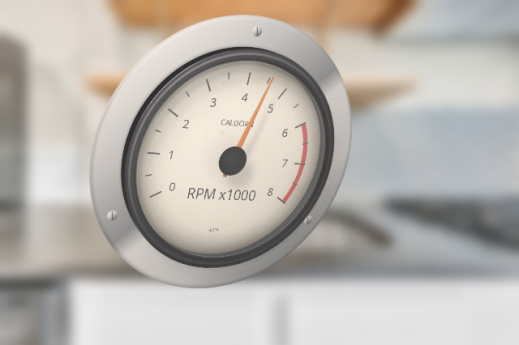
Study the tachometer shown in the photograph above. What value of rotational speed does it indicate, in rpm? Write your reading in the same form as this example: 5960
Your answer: 4500
